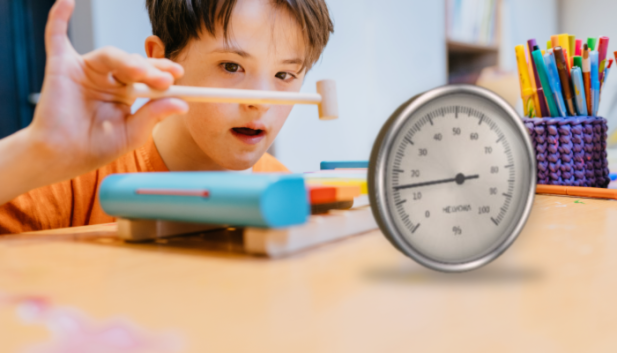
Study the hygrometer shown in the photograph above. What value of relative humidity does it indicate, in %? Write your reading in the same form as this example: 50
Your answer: 15
